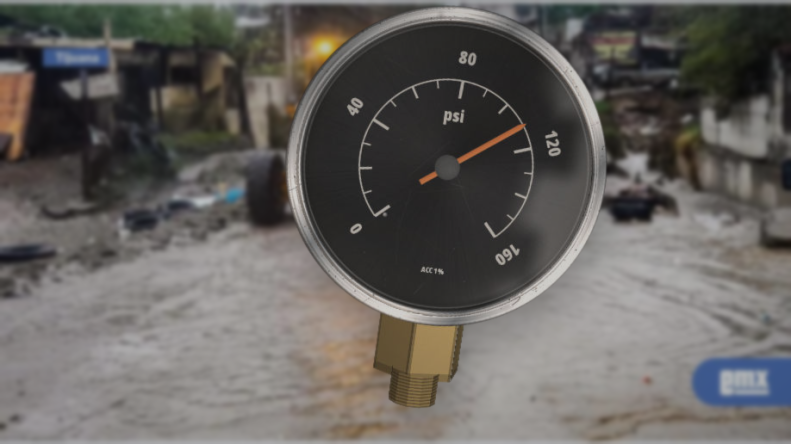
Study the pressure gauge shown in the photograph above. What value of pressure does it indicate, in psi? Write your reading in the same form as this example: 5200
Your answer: 110
